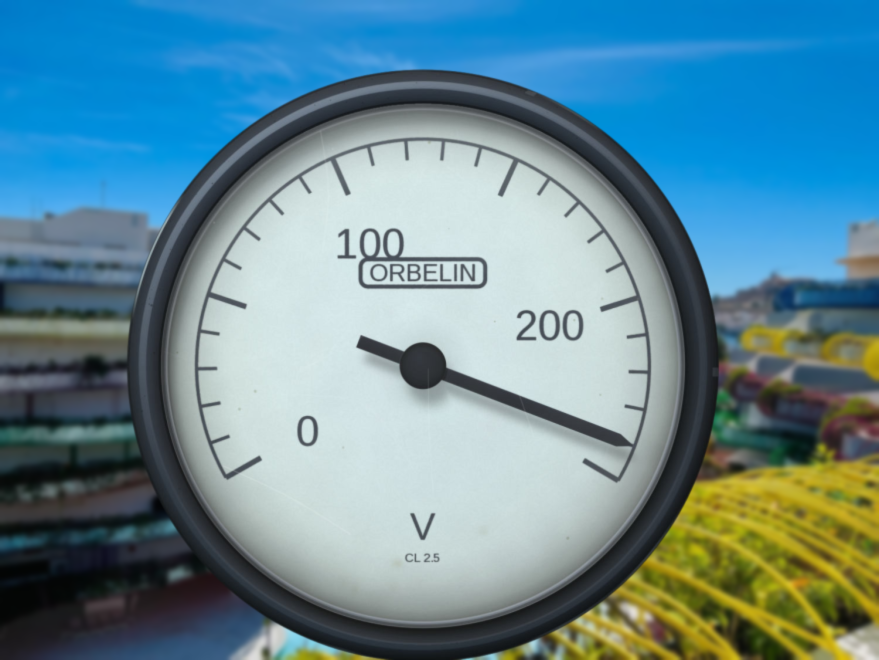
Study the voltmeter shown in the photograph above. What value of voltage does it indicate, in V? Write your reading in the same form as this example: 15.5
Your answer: 240
